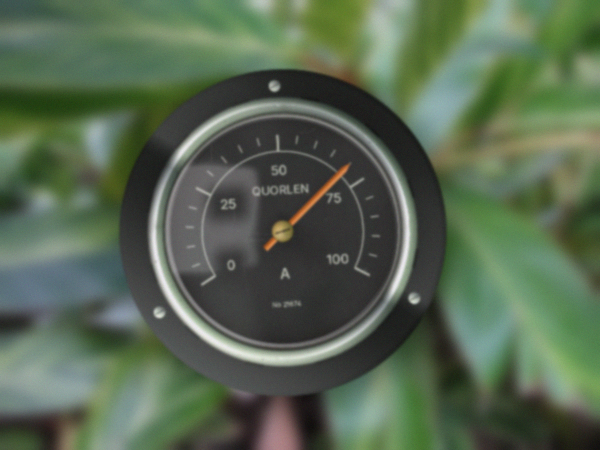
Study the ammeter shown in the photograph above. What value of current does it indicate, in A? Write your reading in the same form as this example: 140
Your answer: 70
